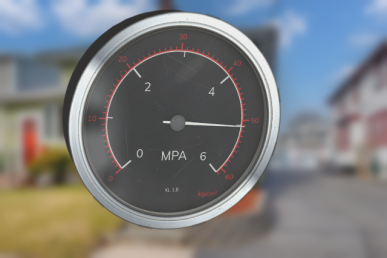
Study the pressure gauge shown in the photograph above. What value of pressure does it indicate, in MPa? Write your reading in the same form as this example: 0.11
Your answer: 5
